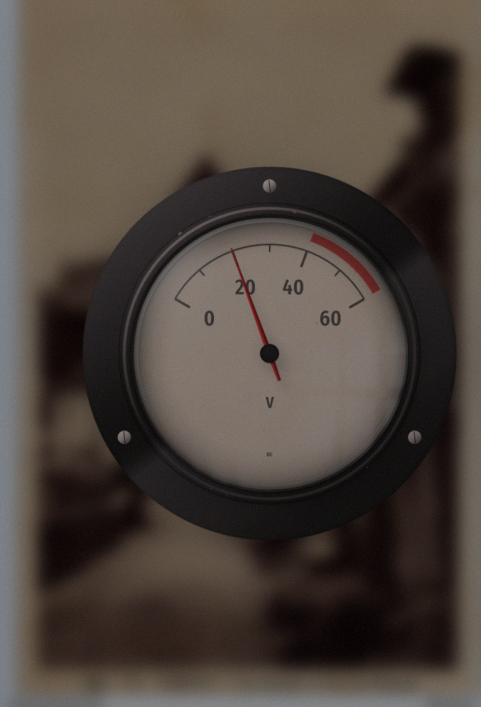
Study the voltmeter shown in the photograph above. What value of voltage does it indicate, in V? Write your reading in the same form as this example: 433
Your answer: 20
